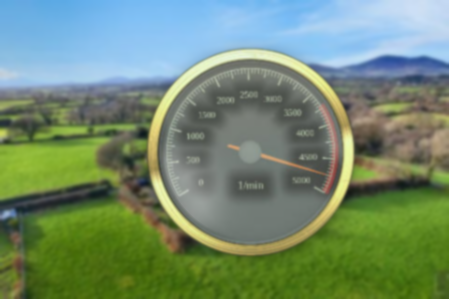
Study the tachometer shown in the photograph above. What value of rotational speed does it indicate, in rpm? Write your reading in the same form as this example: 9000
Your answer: 4750
